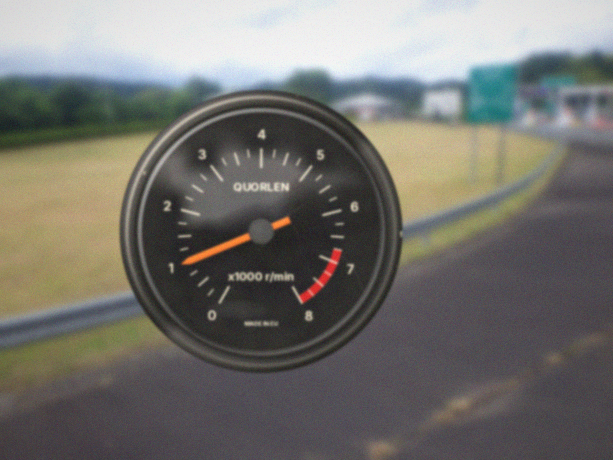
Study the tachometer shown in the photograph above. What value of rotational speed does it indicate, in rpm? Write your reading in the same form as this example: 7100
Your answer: 1000
